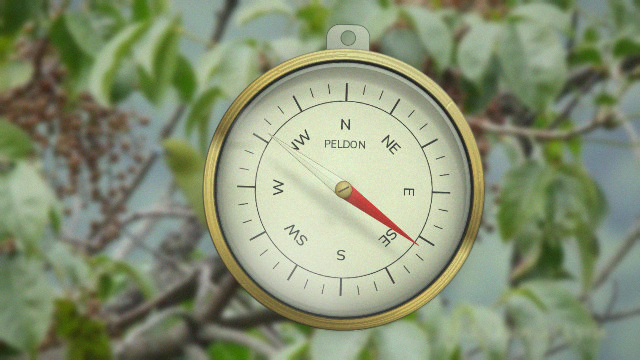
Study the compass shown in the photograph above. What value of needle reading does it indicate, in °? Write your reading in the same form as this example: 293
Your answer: 125
